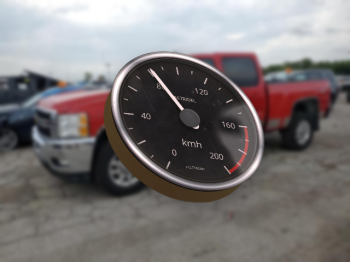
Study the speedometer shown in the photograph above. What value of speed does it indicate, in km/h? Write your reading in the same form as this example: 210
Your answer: 80
